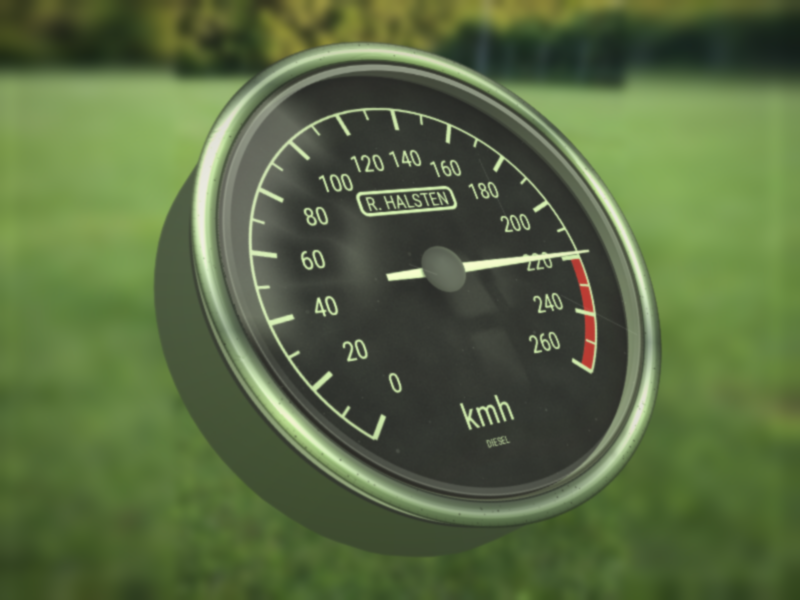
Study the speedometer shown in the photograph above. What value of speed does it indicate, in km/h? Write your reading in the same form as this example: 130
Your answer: 220
